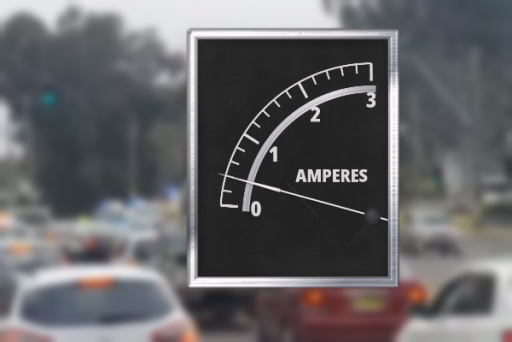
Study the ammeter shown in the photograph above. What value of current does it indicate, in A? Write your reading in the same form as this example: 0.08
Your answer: 0.4
